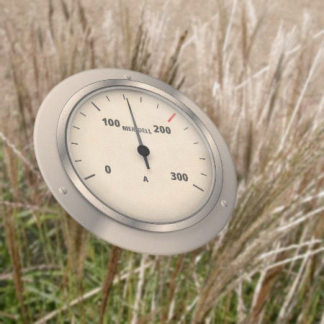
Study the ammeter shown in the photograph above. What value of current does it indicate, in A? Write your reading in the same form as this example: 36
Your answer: 140
